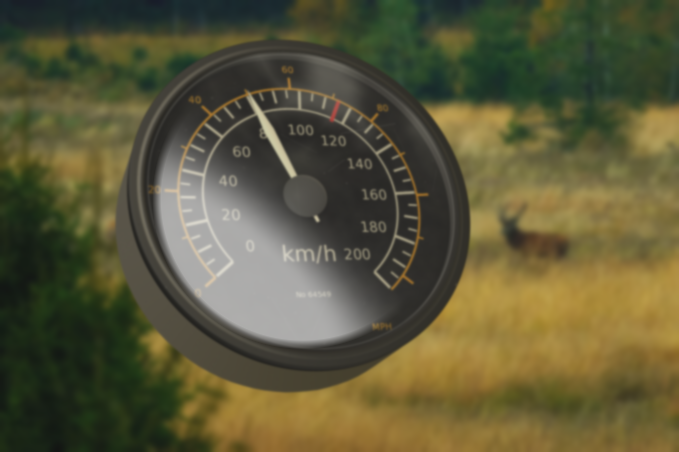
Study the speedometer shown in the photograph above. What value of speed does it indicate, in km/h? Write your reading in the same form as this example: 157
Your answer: 80
